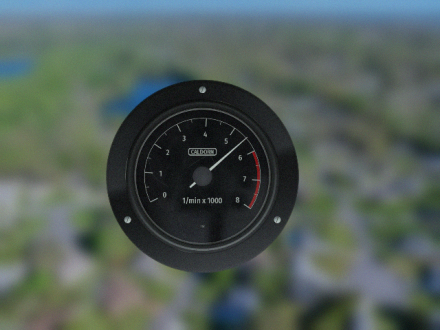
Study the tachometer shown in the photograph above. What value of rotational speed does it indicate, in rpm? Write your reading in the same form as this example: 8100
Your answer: 5500
